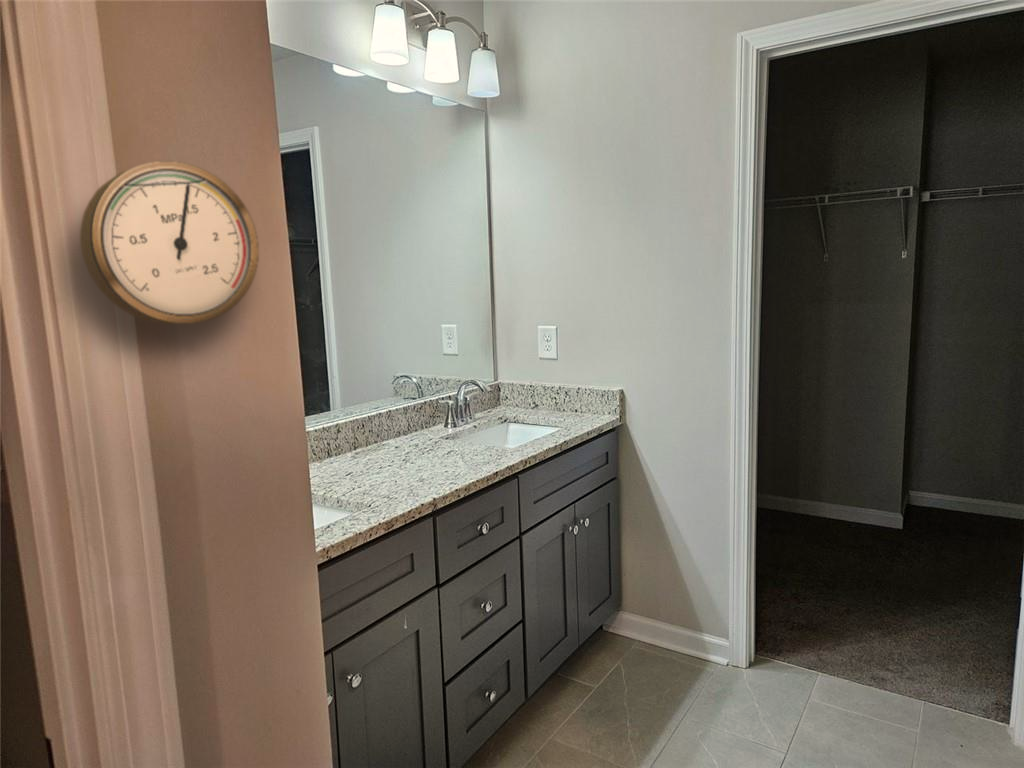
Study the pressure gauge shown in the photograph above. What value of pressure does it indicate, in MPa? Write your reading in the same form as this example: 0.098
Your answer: 1.4
